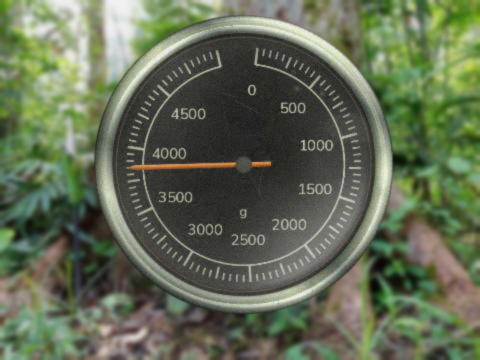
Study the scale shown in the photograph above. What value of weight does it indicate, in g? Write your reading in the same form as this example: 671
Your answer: 3850
